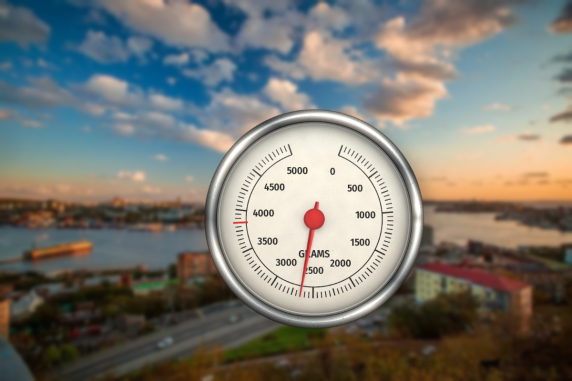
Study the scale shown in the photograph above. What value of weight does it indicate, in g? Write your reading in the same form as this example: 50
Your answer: 2650
